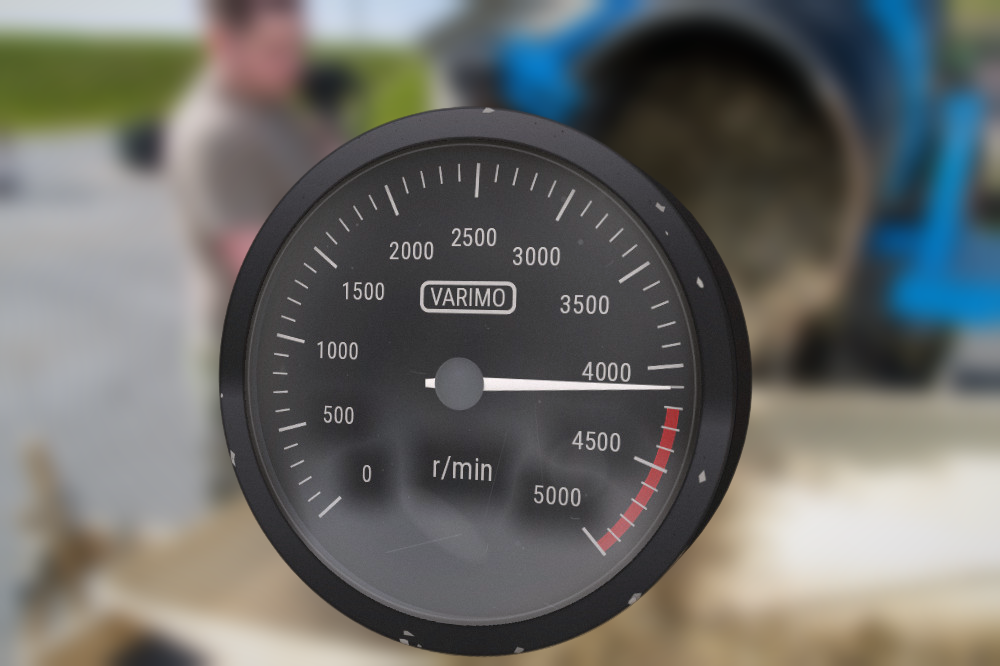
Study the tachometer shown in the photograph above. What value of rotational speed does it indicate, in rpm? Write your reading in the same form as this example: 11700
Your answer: 4100
